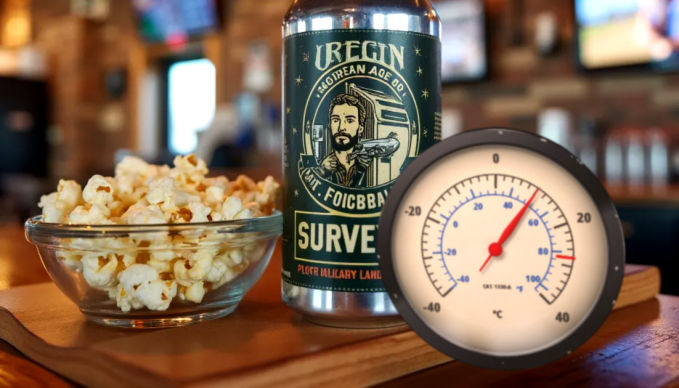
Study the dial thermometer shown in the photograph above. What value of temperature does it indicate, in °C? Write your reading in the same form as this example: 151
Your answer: 10
